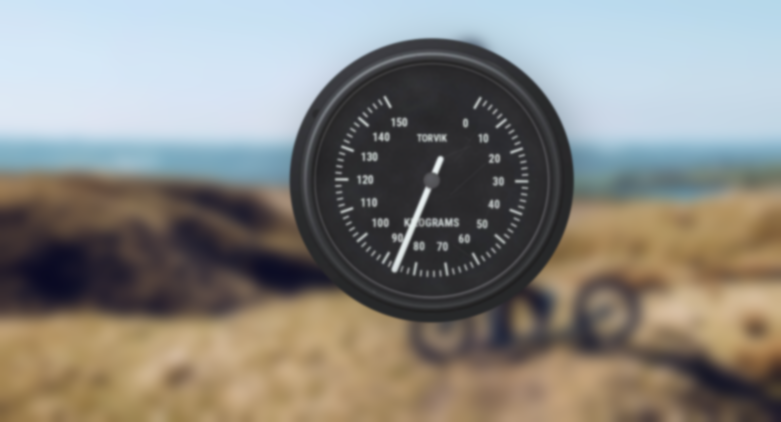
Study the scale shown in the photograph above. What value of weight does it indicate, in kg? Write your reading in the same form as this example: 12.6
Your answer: 86
